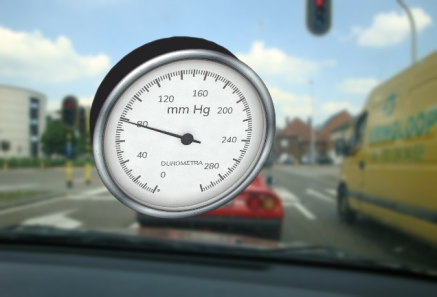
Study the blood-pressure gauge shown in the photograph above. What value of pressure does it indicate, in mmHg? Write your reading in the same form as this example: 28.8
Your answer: 80
